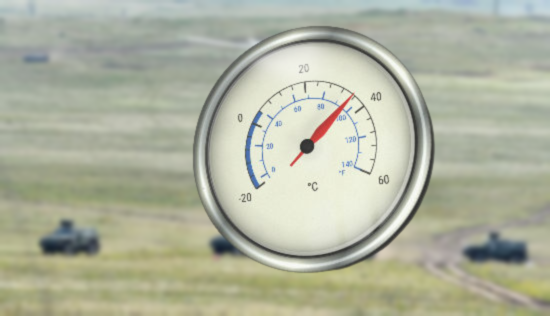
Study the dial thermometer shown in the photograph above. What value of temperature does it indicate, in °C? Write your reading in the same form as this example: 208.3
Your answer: 36
